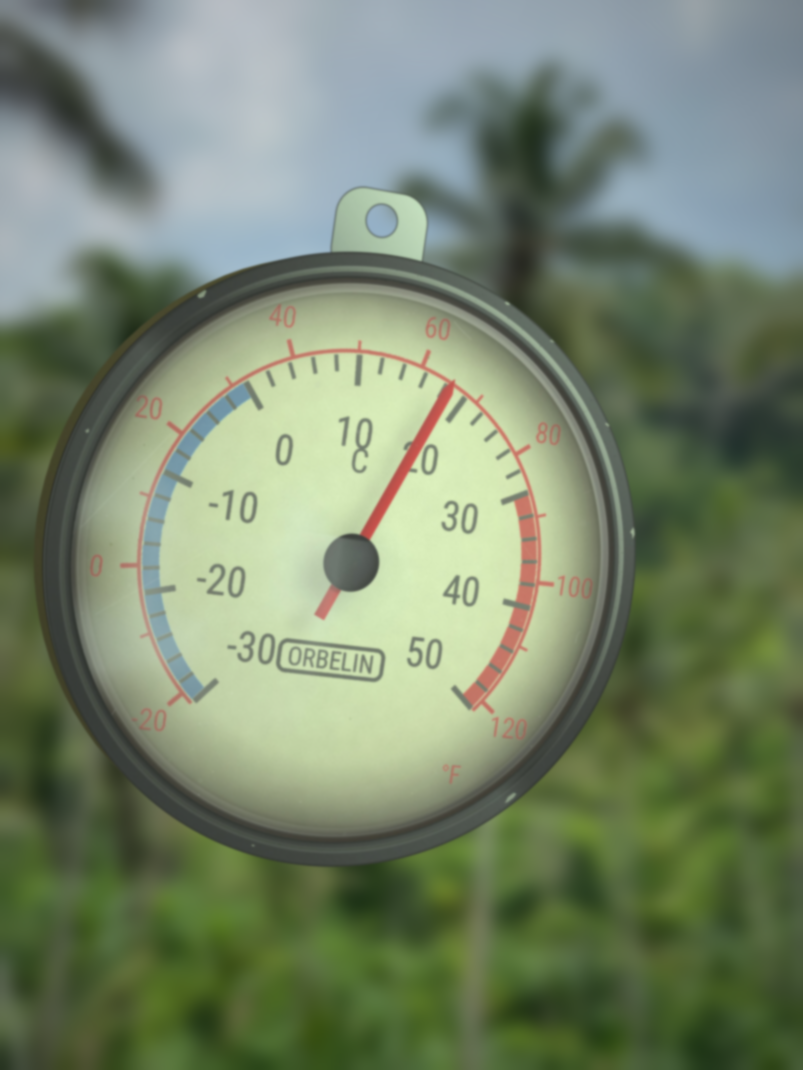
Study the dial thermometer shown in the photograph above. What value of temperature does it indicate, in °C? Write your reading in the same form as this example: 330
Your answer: 18
